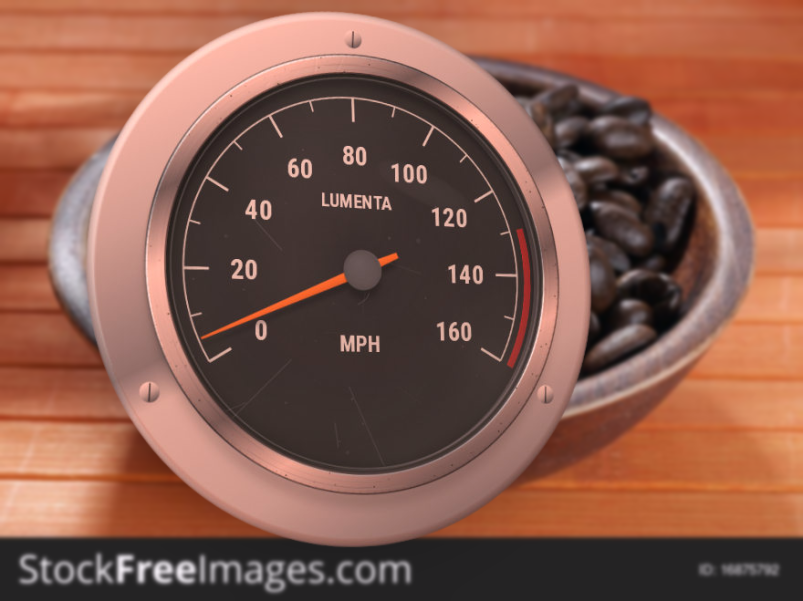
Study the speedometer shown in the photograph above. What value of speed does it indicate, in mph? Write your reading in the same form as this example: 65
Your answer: 5
